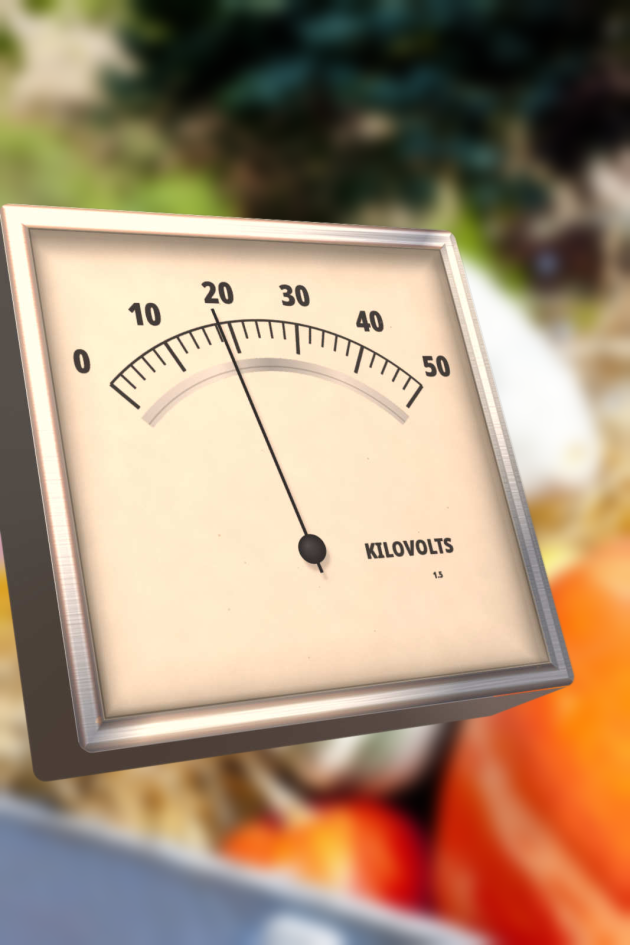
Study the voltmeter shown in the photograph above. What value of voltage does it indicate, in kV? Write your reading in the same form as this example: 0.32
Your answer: 18
